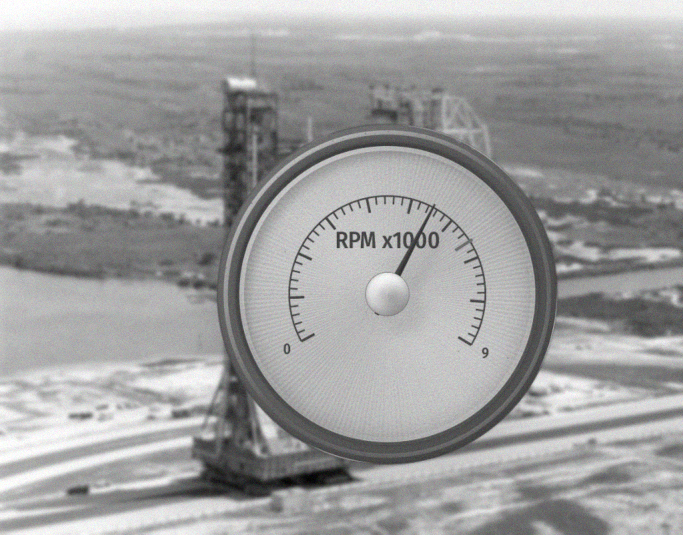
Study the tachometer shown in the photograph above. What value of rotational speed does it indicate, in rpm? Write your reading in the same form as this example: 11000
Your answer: 5500
